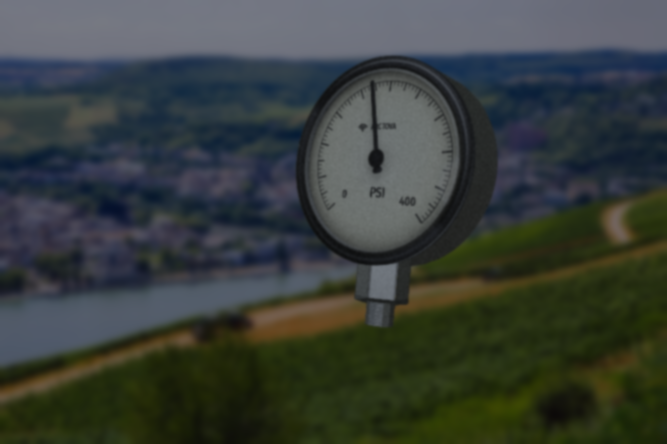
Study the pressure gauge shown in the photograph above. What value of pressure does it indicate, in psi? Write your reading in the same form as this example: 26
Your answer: 180
